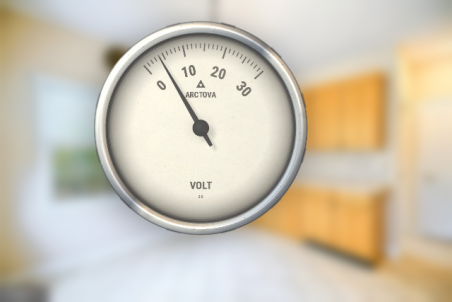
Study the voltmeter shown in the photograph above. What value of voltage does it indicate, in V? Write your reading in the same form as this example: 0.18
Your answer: 4
